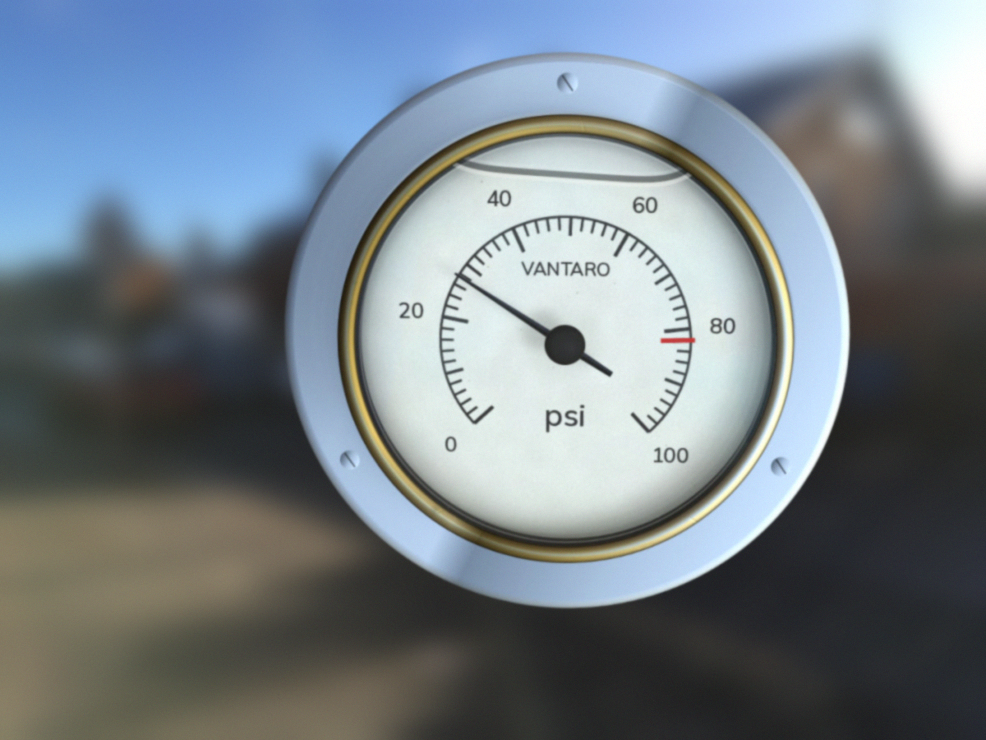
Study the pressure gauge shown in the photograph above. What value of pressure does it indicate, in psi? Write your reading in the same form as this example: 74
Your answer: 28
